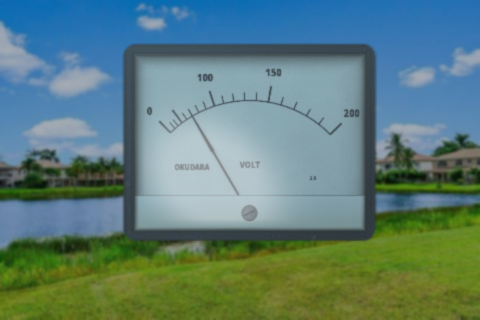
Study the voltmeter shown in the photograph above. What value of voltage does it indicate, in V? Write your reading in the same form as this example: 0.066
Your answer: 70
